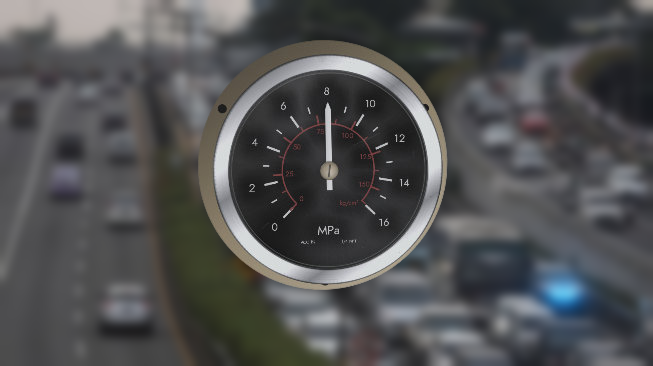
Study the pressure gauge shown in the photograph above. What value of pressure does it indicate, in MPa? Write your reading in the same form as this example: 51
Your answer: 8
